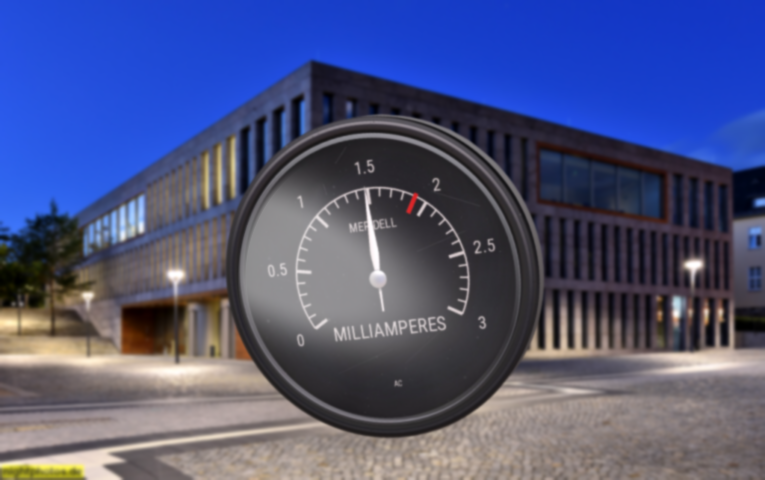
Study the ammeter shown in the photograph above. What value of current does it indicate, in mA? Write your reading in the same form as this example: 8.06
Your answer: 1.5
